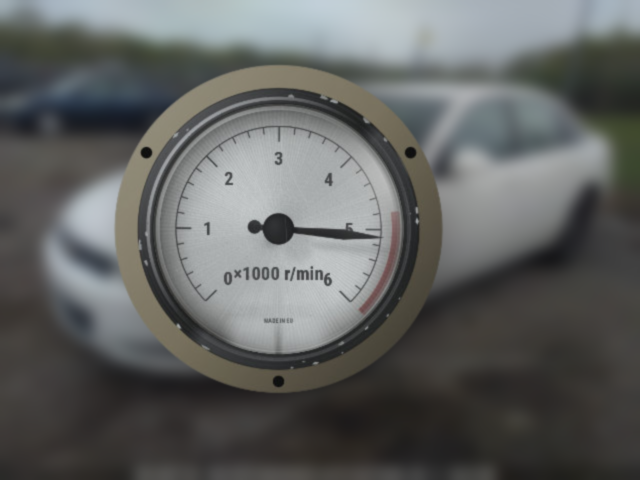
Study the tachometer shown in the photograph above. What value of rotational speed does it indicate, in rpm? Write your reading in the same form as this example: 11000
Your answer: 5100
